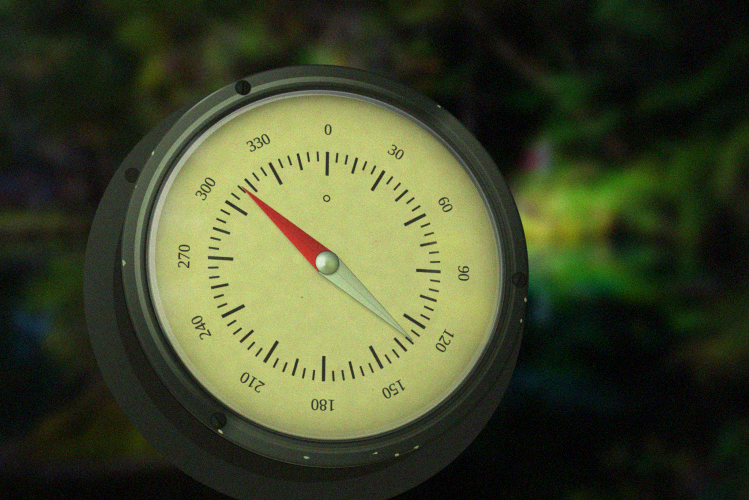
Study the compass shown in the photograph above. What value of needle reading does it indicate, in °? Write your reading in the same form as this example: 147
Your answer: 310
